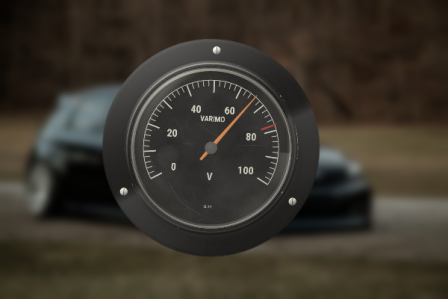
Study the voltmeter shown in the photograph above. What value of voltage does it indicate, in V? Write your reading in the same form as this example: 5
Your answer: 66
